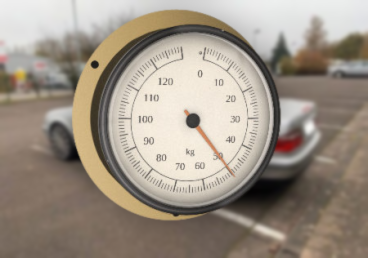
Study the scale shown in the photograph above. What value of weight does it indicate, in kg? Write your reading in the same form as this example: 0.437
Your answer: 50
